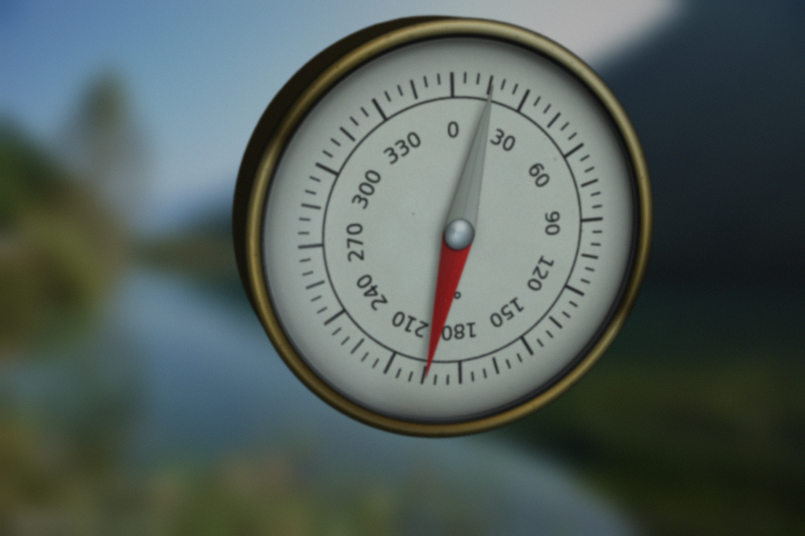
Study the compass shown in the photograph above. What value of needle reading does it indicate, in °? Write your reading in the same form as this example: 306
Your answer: 195
